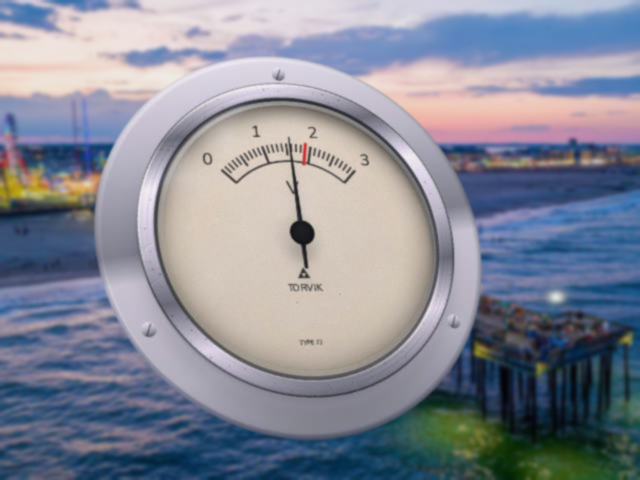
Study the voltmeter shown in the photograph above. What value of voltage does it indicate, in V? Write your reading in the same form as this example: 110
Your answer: 1.5
